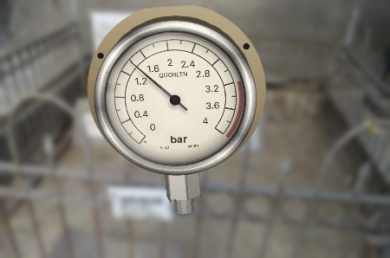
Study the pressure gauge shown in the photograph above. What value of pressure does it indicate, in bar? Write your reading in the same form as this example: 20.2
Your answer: 1.4
